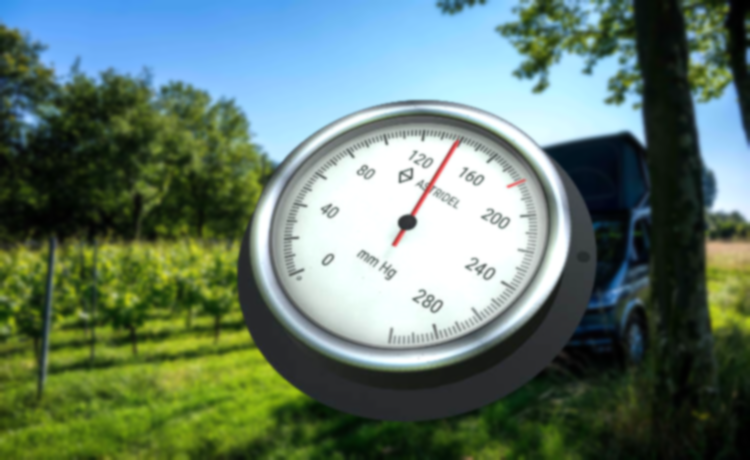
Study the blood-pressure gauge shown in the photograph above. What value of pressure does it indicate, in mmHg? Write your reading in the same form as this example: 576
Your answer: 140
